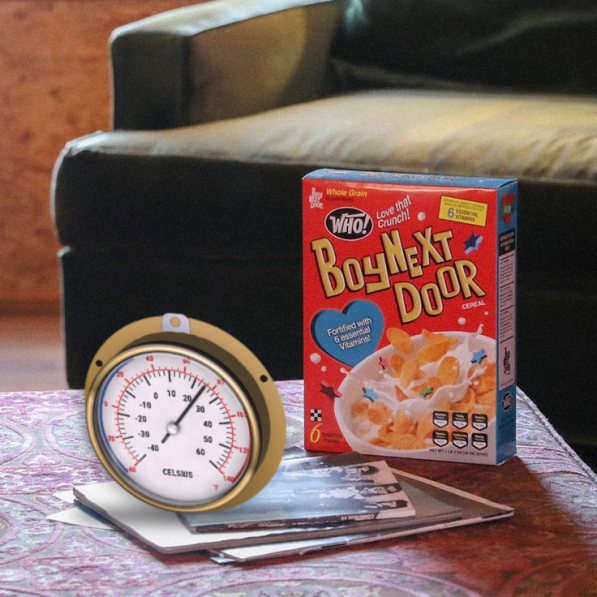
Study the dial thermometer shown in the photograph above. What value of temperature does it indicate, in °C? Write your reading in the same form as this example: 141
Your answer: 24
